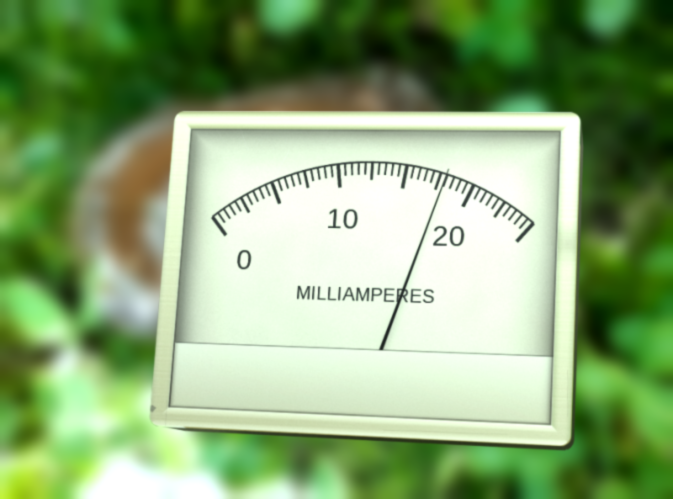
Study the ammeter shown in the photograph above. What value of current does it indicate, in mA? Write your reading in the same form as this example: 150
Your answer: 18
